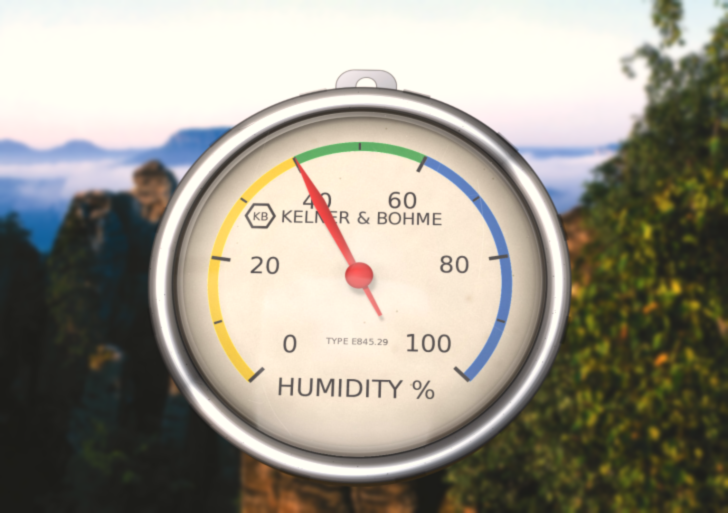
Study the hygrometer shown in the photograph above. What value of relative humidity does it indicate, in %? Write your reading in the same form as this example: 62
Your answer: 40
